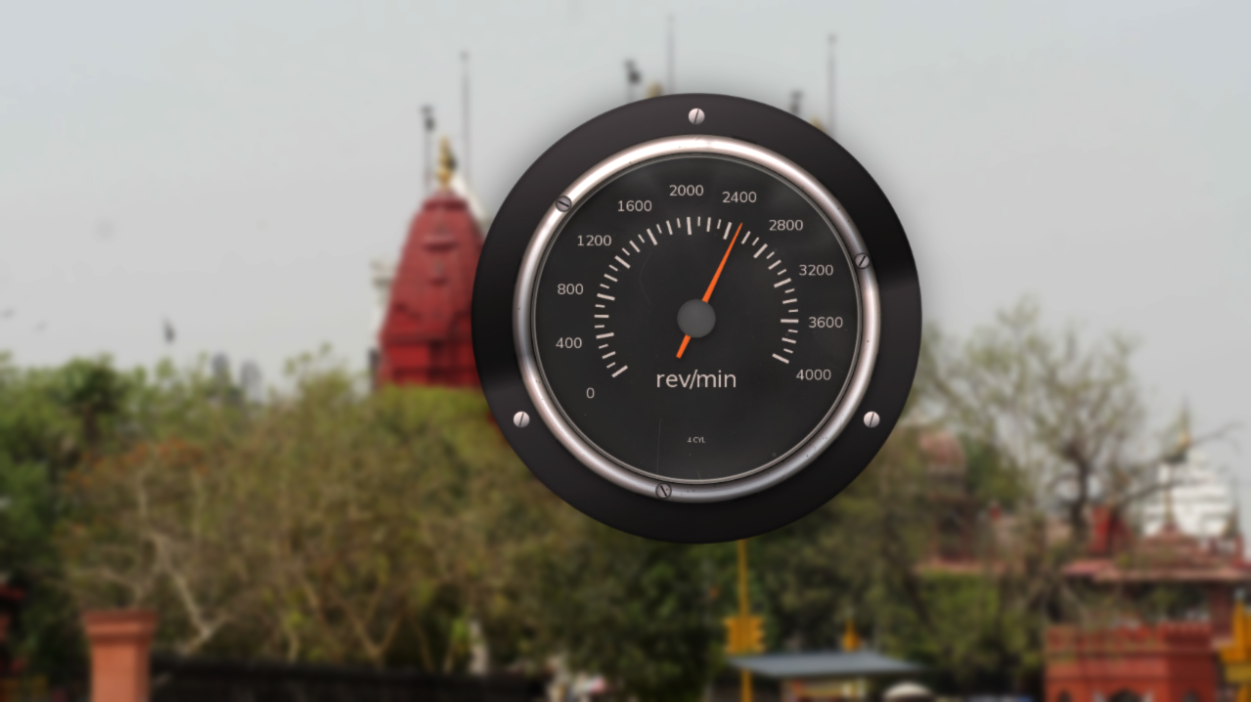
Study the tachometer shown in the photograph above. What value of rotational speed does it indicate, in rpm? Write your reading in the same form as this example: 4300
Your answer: 2500
